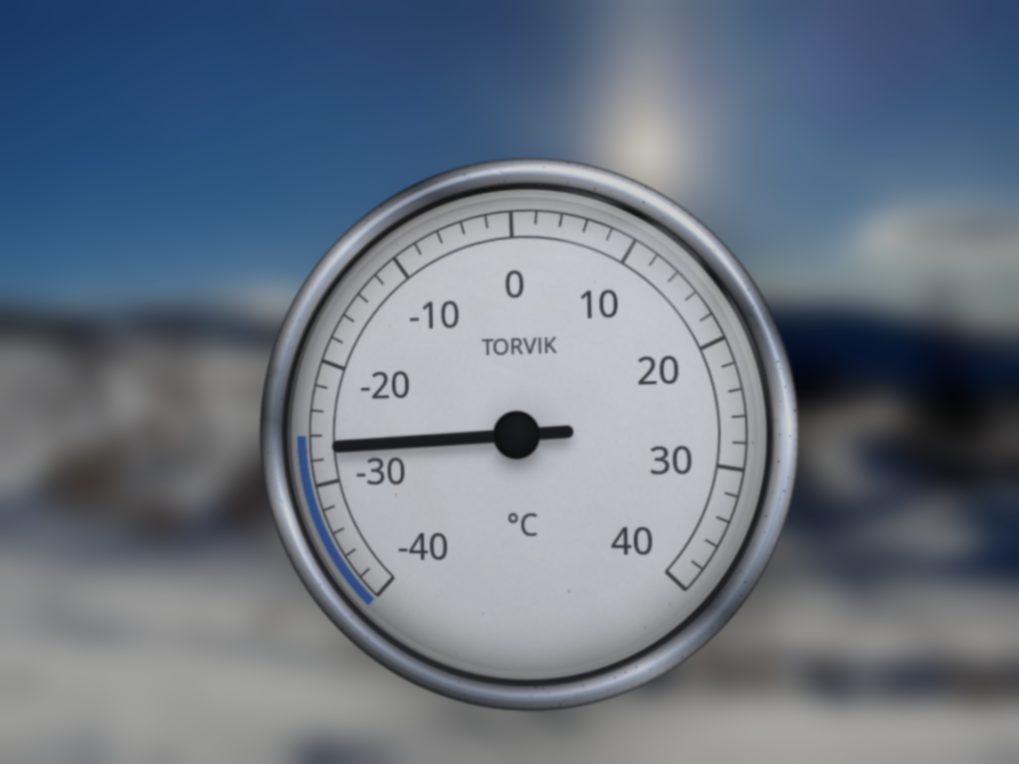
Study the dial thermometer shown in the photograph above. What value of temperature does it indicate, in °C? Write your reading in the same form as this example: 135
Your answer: -27
